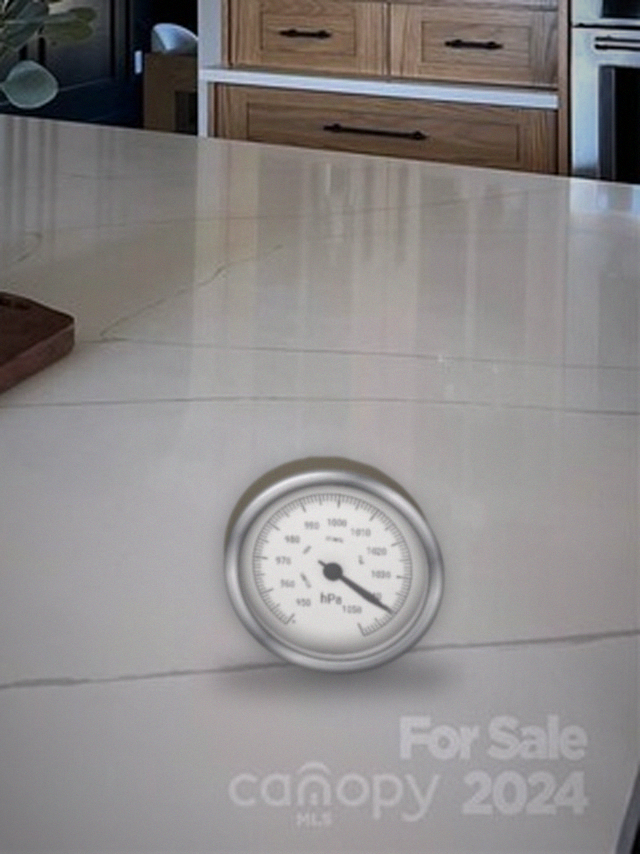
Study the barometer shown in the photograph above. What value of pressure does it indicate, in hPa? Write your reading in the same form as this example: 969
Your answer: 1040
